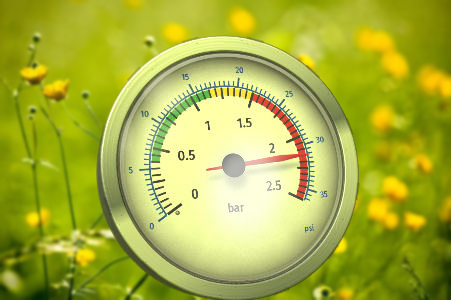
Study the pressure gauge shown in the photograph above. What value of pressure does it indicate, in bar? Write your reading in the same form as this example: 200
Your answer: 2.15
